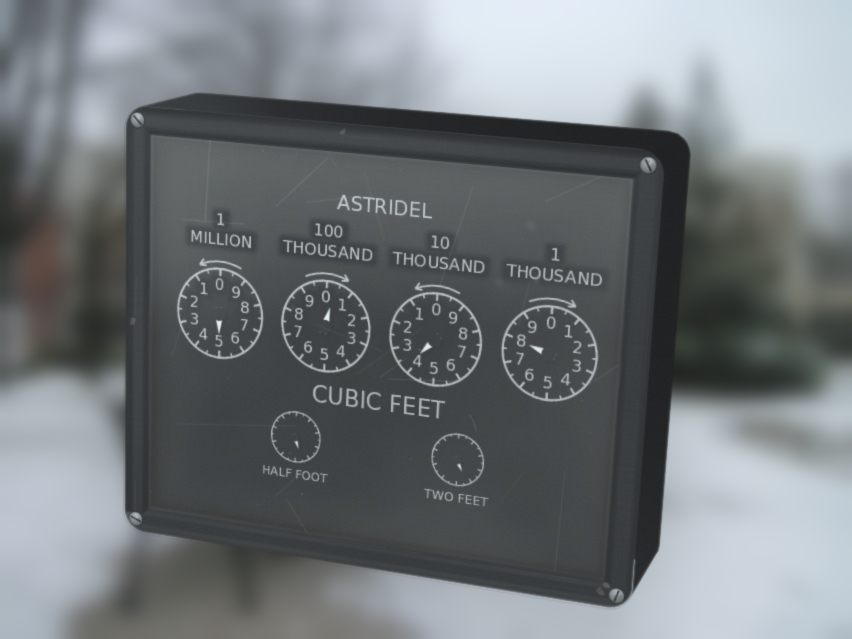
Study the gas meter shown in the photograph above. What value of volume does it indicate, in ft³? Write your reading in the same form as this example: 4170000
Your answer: 503800
